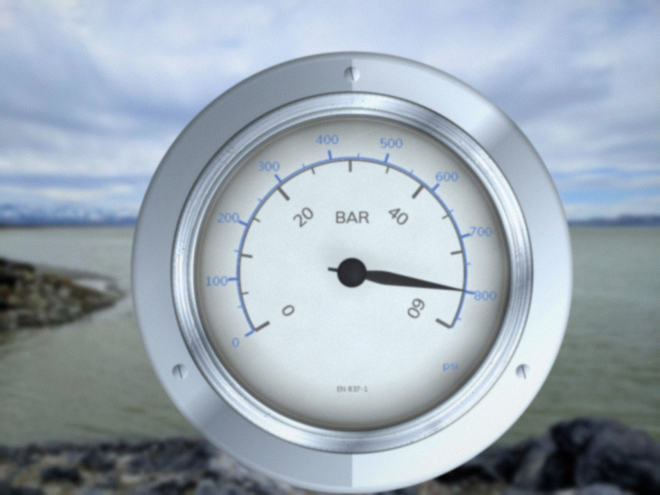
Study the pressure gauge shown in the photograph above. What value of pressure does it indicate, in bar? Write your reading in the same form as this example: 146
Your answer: 55
